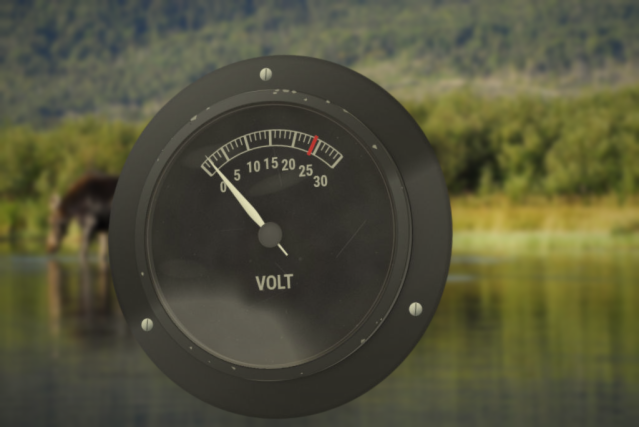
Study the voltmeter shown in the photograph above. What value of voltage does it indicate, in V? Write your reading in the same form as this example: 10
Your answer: 2
